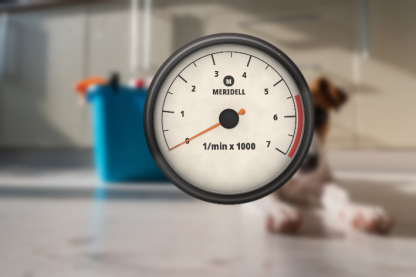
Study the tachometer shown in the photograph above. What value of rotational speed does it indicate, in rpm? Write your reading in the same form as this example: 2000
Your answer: 0
